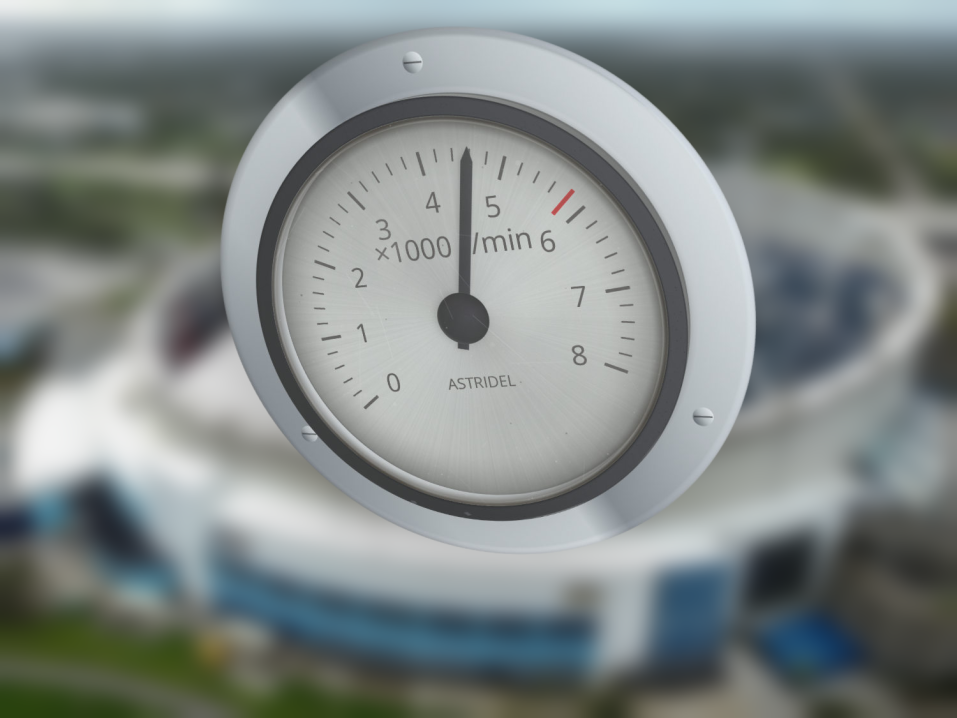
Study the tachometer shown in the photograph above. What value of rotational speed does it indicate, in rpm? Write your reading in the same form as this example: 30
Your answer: 4600
